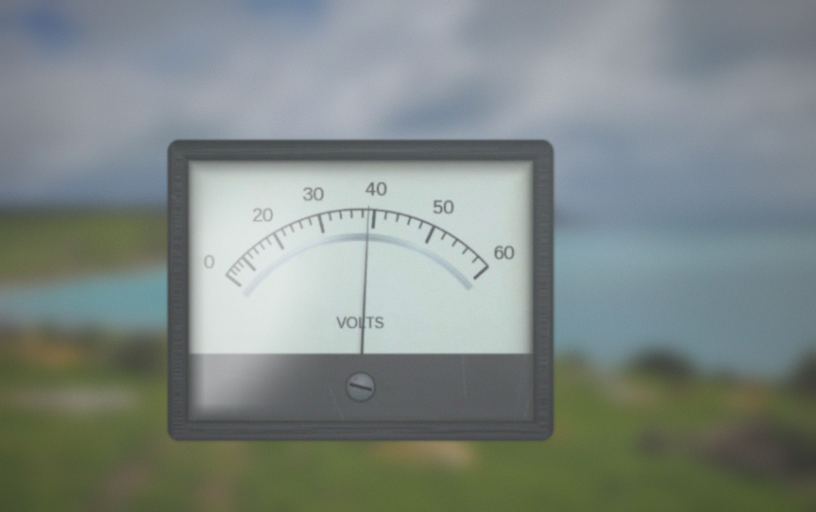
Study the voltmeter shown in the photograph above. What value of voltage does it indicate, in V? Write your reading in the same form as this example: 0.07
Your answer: 39
